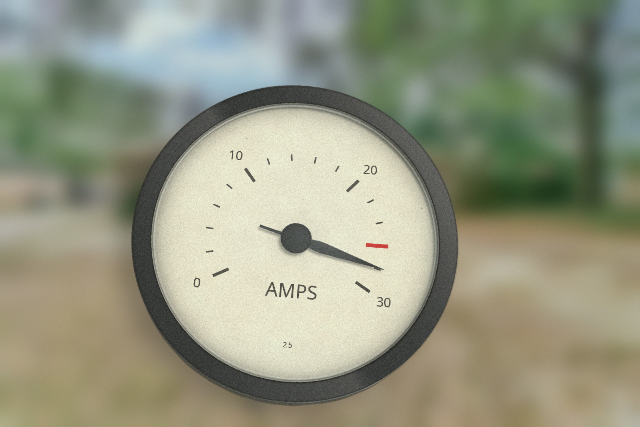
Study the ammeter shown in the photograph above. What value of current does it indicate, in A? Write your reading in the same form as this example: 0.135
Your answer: 28
